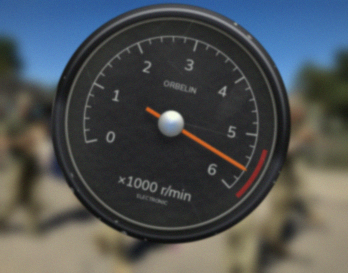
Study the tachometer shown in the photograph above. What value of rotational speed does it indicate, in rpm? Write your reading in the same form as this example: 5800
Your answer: 5600
